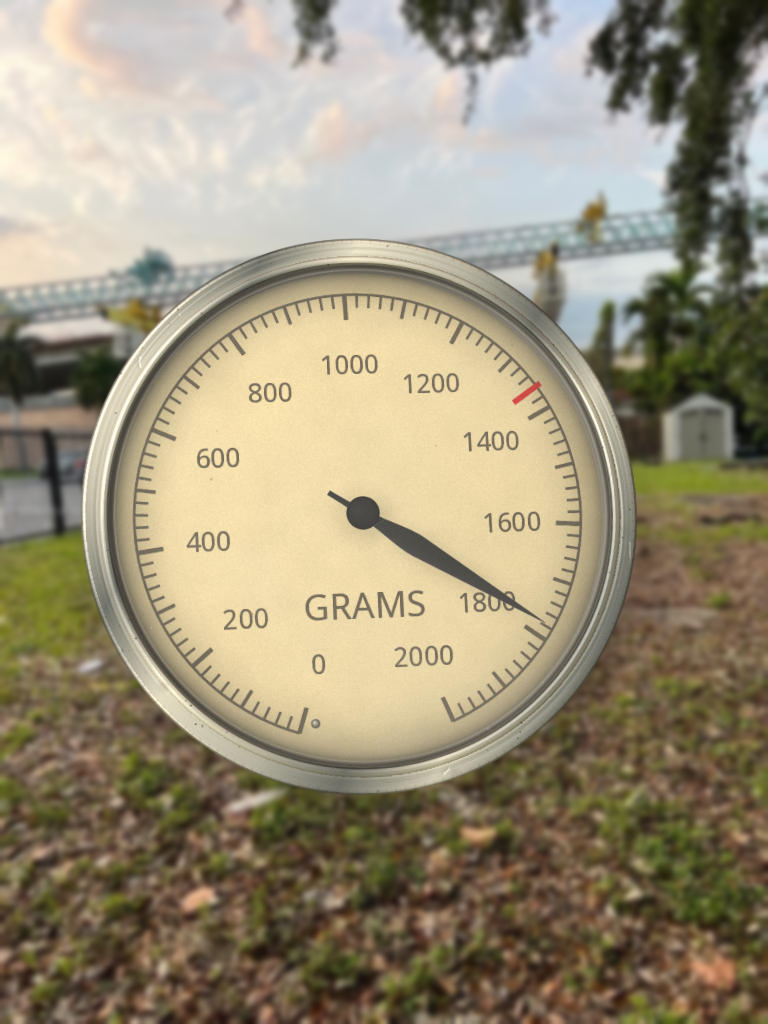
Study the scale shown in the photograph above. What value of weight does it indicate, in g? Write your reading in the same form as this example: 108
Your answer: 1780
